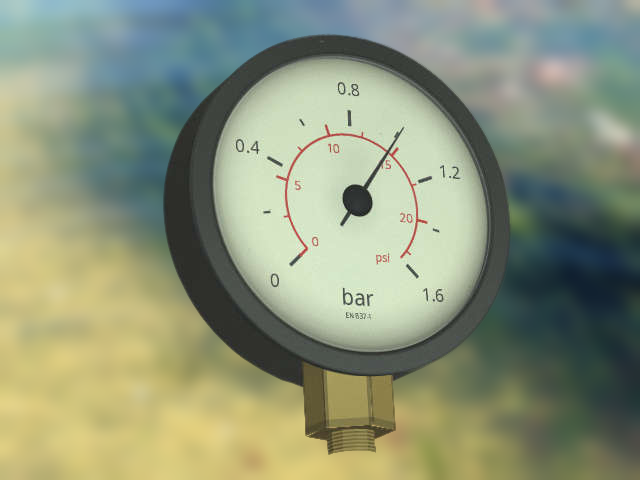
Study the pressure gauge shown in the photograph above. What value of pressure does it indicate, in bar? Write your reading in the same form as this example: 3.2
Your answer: 1
